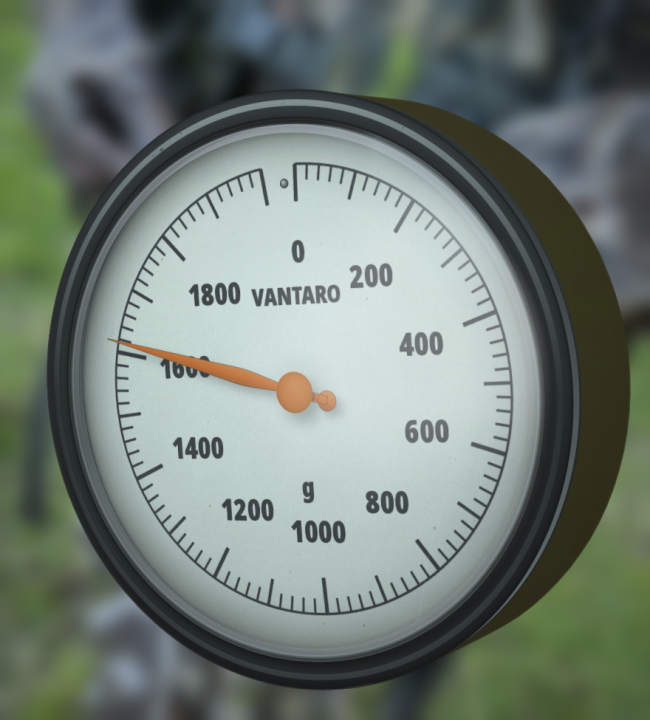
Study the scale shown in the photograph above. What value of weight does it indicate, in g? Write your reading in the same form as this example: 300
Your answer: 1620
